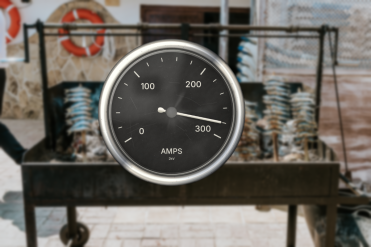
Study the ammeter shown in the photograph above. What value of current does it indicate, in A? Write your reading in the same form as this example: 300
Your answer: 280
